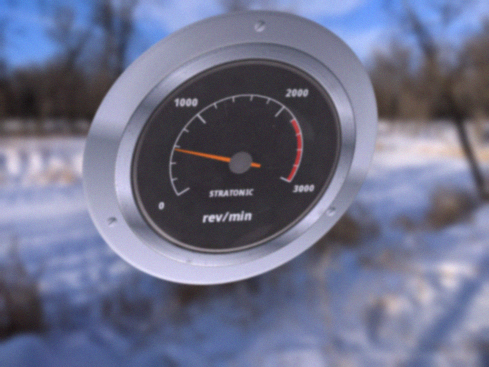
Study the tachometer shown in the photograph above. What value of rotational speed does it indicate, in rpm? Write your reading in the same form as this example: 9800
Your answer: 600
